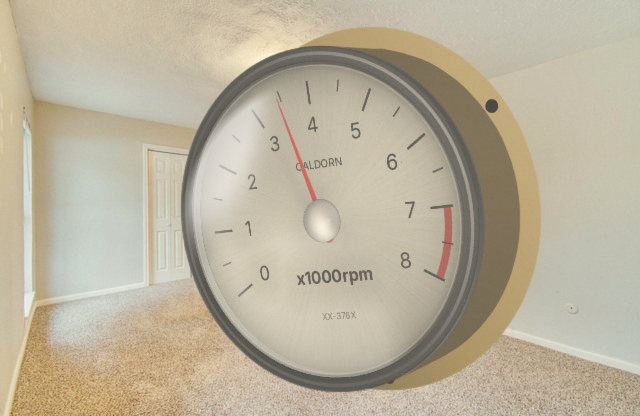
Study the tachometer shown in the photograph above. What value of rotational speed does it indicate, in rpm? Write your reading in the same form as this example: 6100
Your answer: 3500
